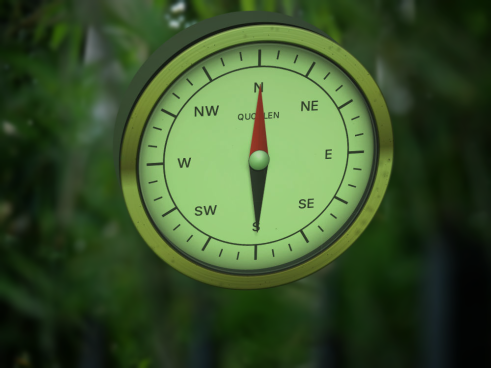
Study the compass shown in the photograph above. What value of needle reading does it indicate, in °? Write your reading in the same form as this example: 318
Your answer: 0
